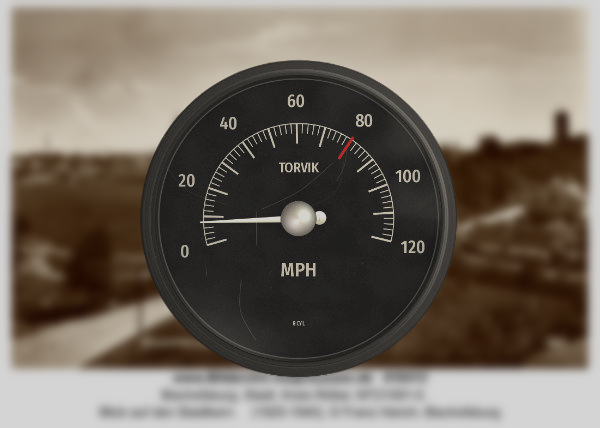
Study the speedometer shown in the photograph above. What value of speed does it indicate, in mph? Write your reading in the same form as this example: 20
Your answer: 8
